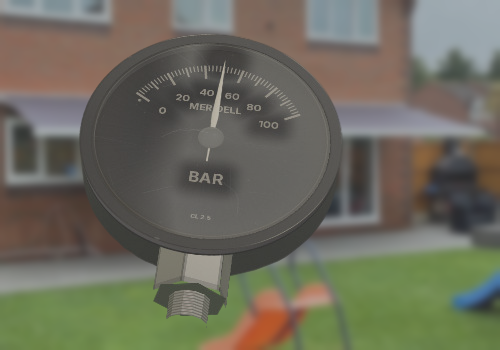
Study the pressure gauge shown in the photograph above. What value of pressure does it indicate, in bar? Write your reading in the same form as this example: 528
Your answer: 50
